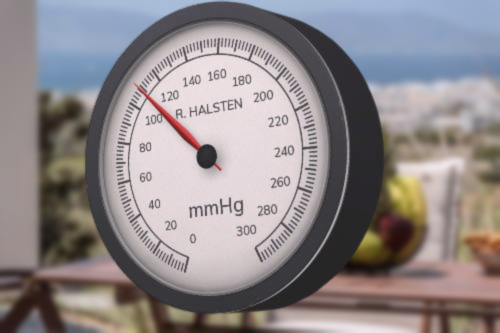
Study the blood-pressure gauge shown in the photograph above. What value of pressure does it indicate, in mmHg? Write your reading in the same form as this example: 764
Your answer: 110
